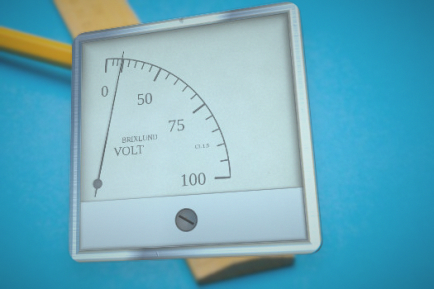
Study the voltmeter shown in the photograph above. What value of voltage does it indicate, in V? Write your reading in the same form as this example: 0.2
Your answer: 25
